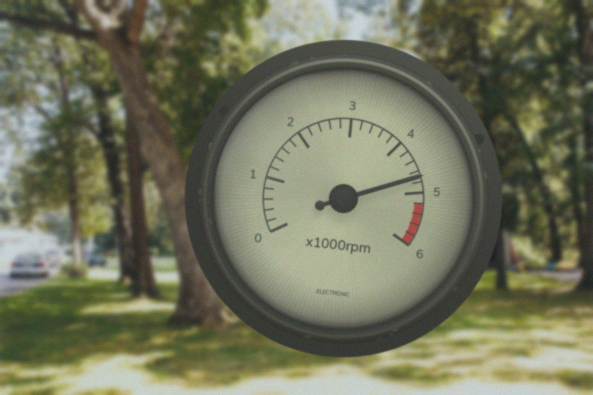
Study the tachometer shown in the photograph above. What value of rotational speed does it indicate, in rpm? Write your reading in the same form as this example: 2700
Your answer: 4700
